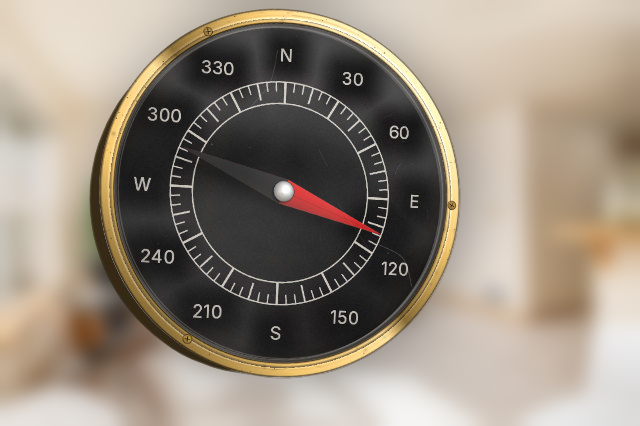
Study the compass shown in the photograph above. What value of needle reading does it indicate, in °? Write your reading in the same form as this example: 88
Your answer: 110
